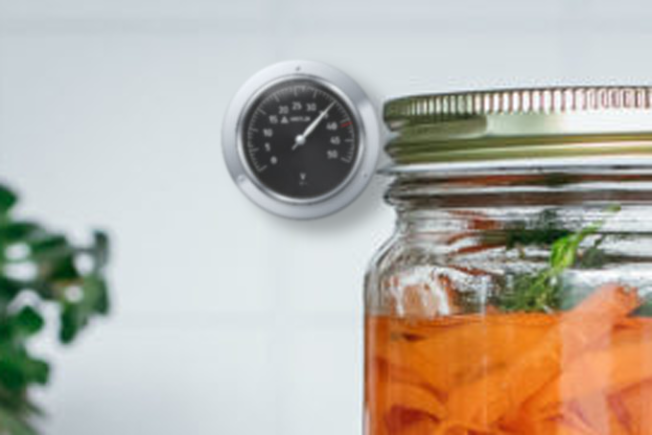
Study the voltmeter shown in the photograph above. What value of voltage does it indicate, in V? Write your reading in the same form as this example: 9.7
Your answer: 35
